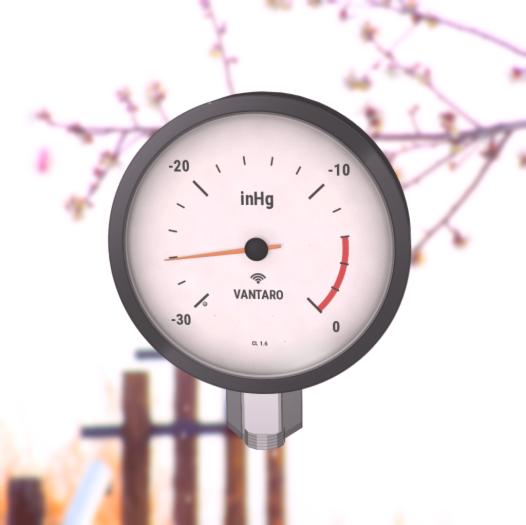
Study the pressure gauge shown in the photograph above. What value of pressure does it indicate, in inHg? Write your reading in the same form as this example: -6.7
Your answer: -26
